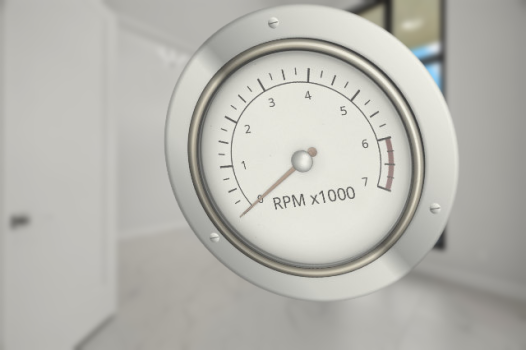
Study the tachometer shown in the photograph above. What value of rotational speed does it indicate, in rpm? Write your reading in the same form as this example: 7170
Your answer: 0
